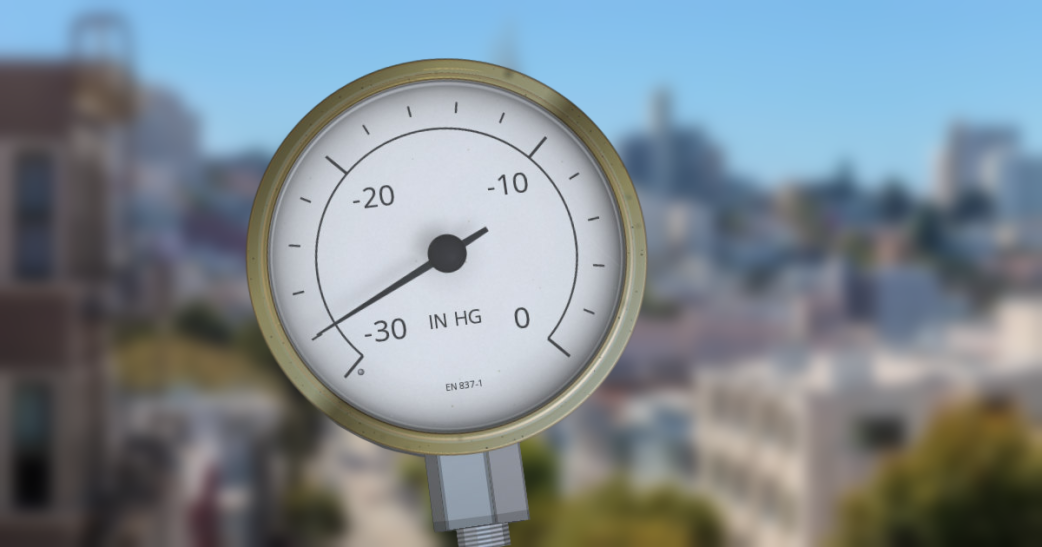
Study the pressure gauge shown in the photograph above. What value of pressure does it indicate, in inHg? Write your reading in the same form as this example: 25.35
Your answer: -28
